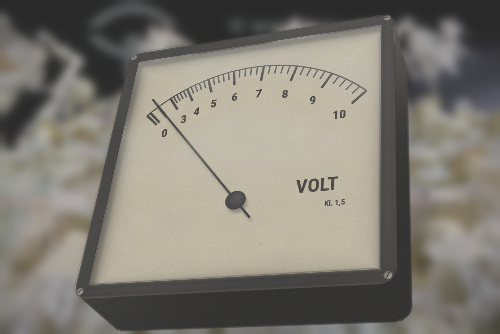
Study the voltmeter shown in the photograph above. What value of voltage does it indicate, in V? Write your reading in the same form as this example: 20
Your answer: 2
